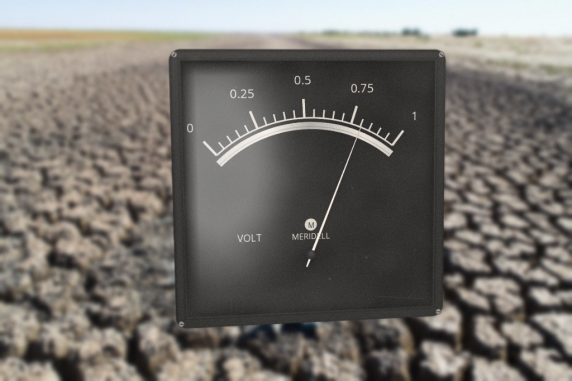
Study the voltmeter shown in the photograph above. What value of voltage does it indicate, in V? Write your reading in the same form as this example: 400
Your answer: 0.8
